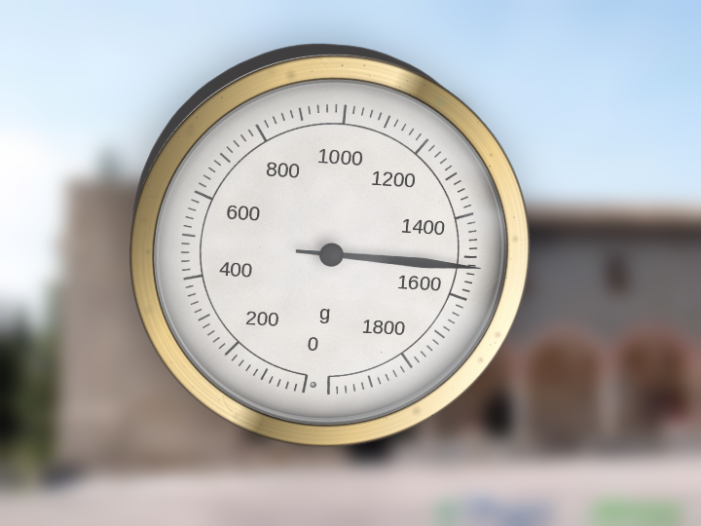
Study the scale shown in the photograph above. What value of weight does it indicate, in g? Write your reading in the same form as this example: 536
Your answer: 1520
